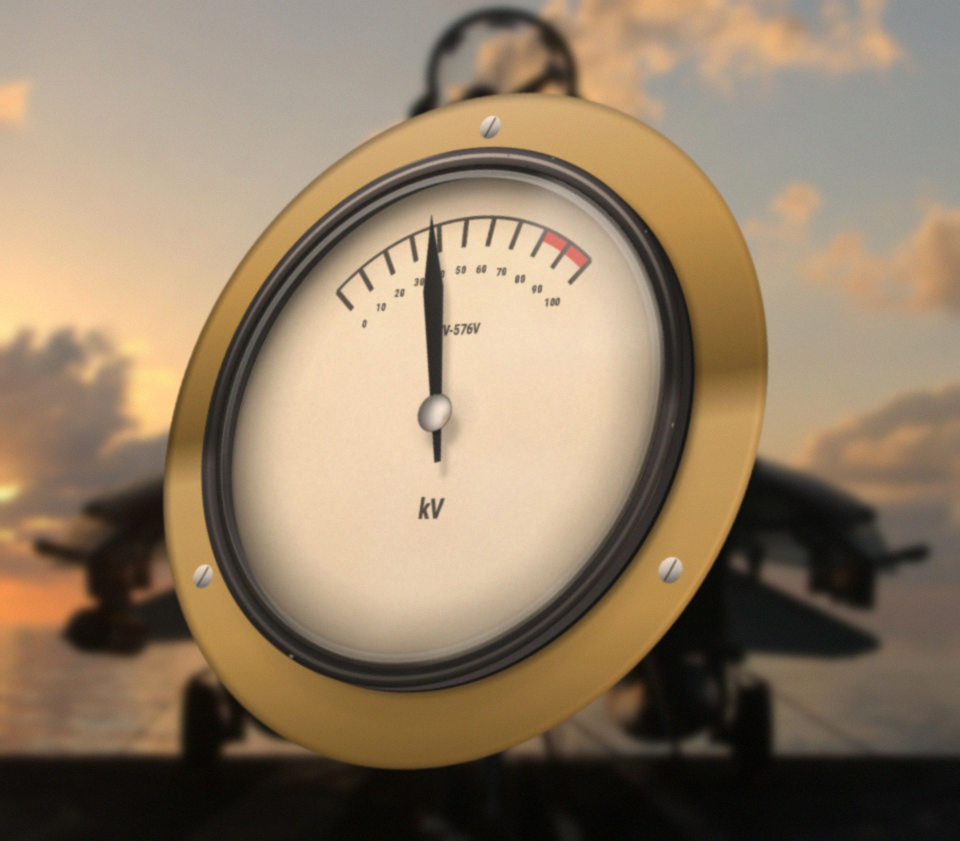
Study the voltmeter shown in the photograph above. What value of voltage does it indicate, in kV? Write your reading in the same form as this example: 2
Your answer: 40
